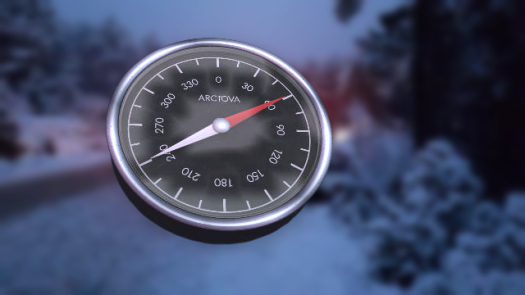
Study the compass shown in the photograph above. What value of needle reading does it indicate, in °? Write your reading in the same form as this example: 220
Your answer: 60
